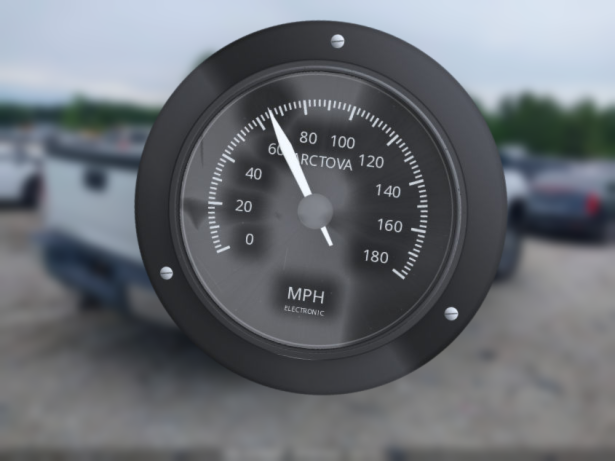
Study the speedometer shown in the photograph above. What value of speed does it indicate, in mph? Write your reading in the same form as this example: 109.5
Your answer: 66
